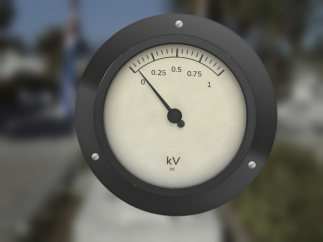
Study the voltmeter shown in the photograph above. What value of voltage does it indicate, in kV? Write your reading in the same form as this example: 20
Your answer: 0.05
